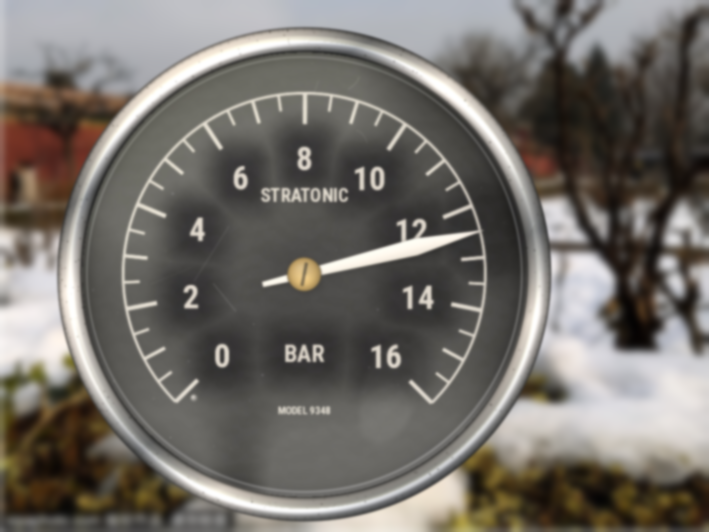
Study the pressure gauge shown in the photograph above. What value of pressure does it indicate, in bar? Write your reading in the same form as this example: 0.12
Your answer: 12.5
